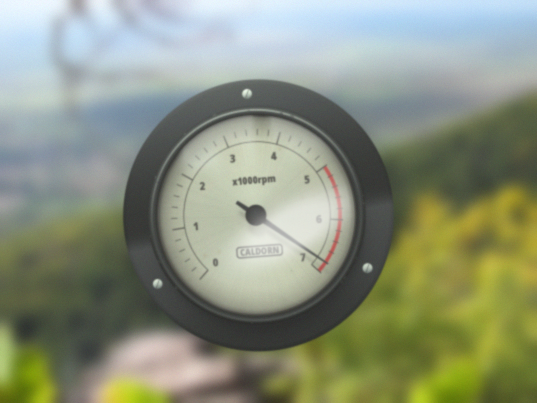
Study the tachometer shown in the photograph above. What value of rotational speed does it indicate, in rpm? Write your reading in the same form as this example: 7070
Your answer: 6800
